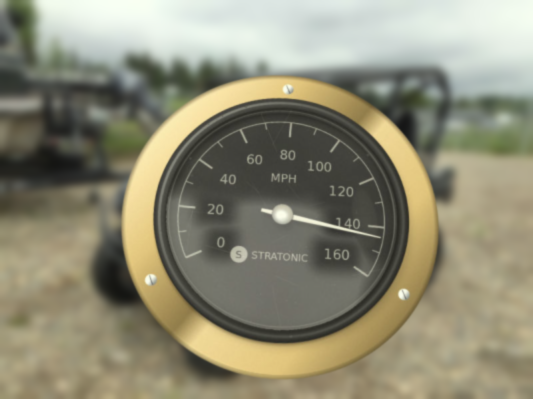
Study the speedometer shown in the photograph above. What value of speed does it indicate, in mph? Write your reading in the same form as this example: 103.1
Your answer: 145
